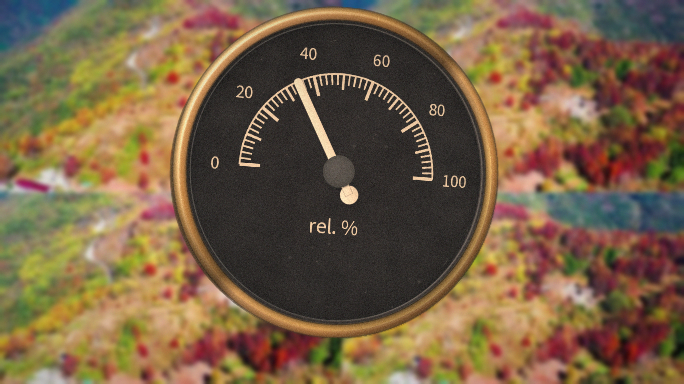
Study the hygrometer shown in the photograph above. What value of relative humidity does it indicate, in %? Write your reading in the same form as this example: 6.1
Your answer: 34
